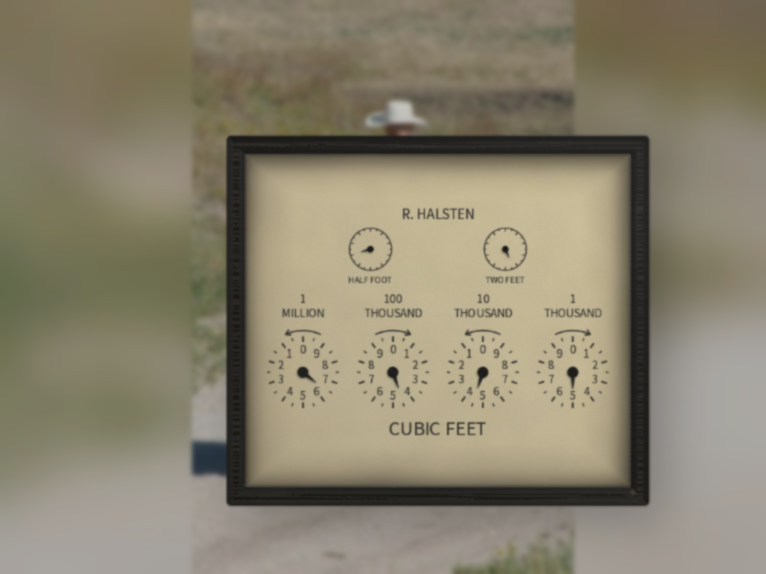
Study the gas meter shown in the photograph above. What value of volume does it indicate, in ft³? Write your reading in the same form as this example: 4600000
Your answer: 644500
